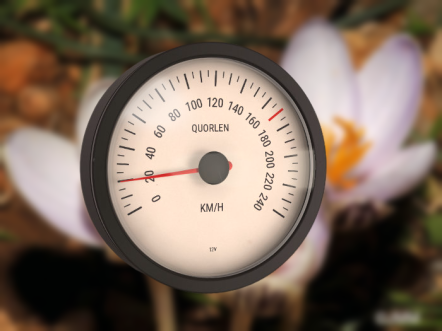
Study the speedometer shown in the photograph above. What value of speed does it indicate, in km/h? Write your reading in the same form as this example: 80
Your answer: 20
